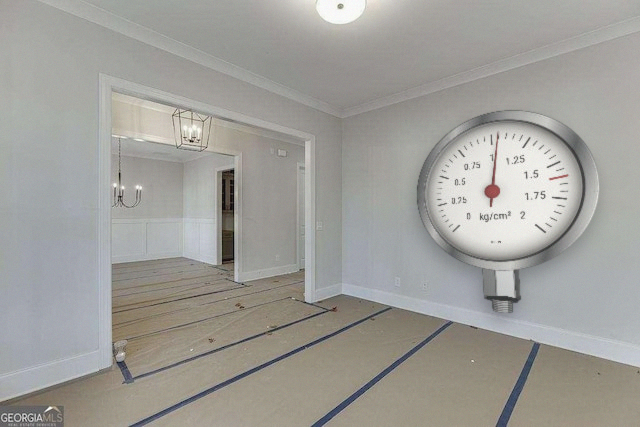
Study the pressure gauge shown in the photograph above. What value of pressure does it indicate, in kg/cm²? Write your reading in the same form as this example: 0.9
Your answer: 1.05
